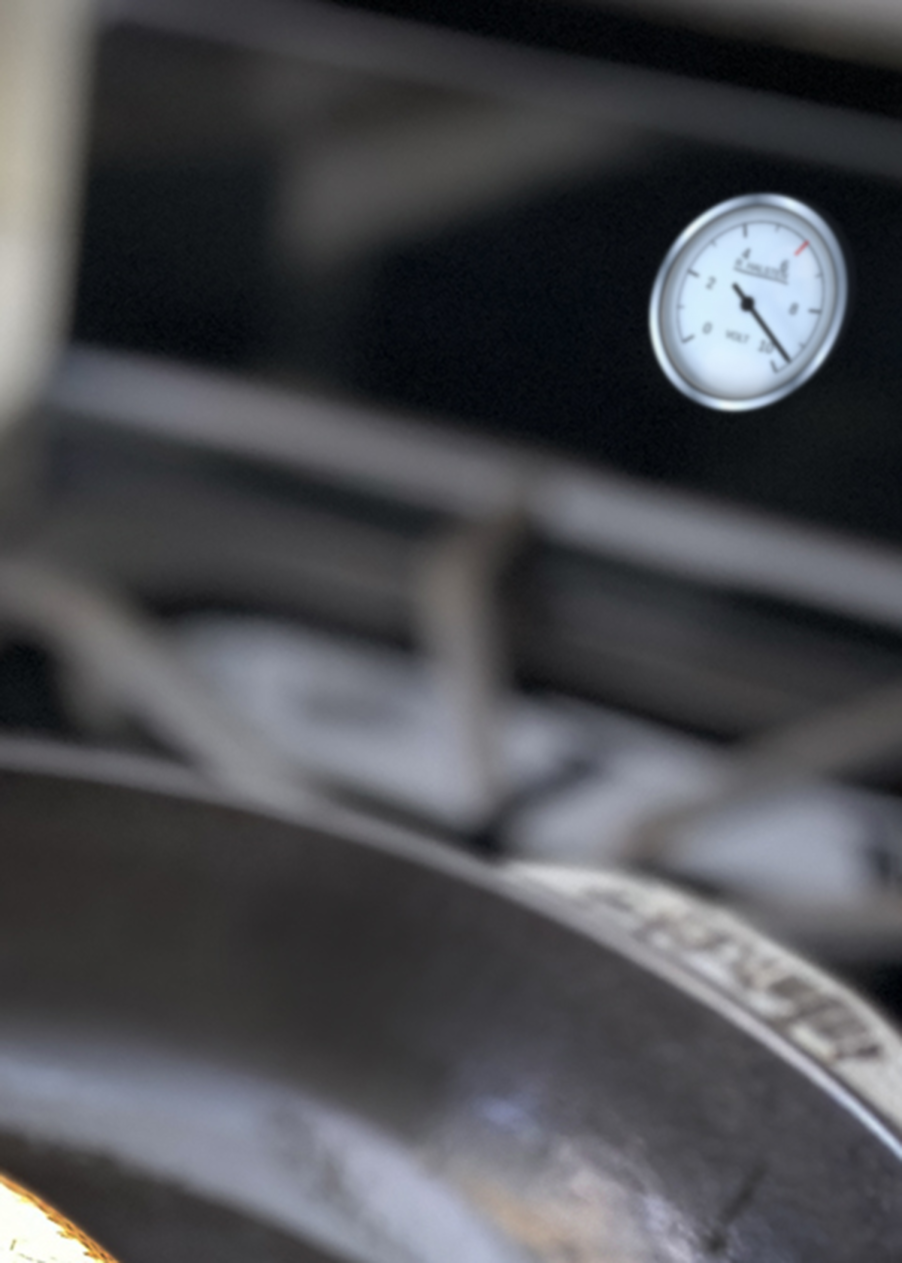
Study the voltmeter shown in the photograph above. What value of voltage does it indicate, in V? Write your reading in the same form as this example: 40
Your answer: 9.5
